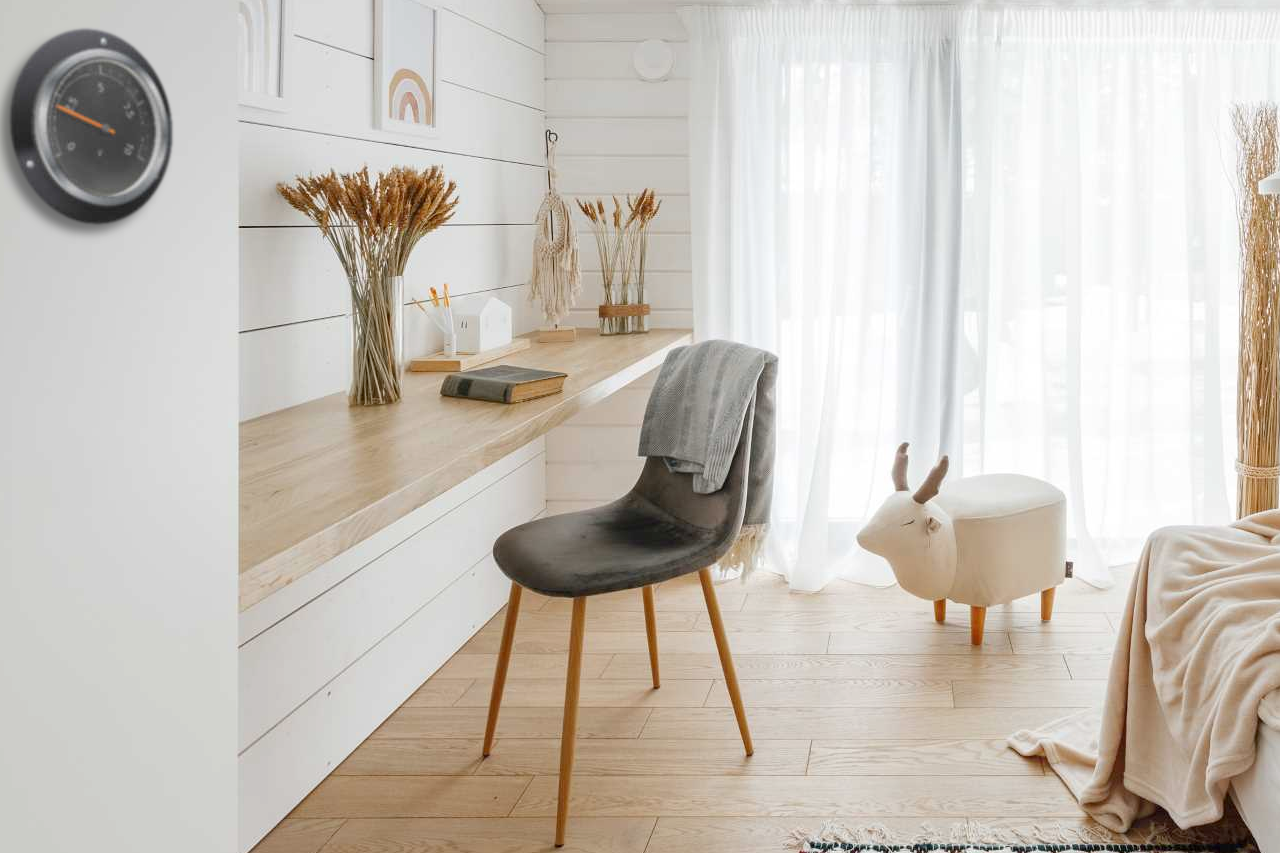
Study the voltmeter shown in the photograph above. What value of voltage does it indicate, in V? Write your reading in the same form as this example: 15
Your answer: 2
